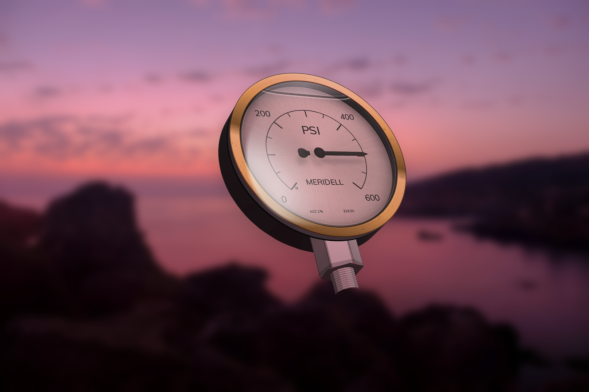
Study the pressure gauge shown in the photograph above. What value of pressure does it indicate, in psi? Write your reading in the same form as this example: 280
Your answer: 500
